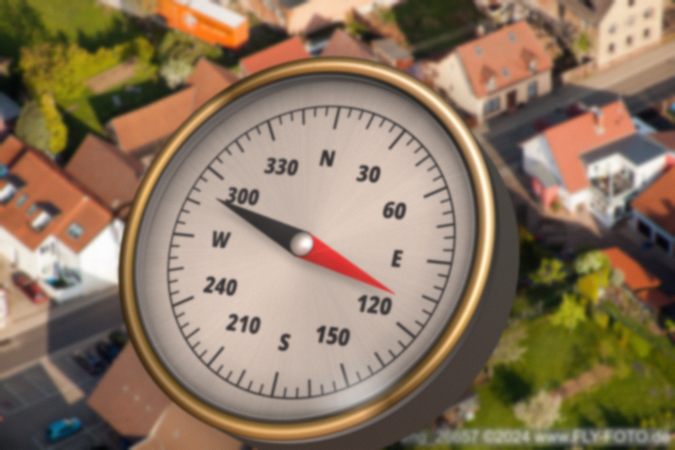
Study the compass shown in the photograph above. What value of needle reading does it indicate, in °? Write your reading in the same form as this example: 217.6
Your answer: 110
